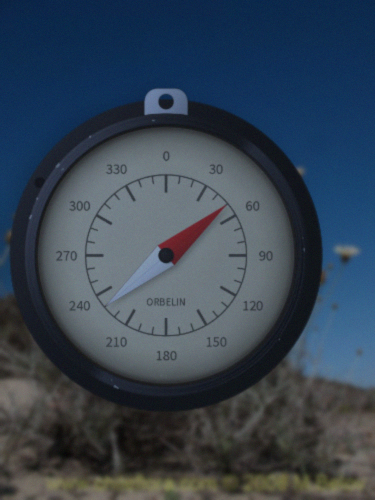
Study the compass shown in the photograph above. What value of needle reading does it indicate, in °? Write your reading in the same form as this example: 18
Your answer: 50
